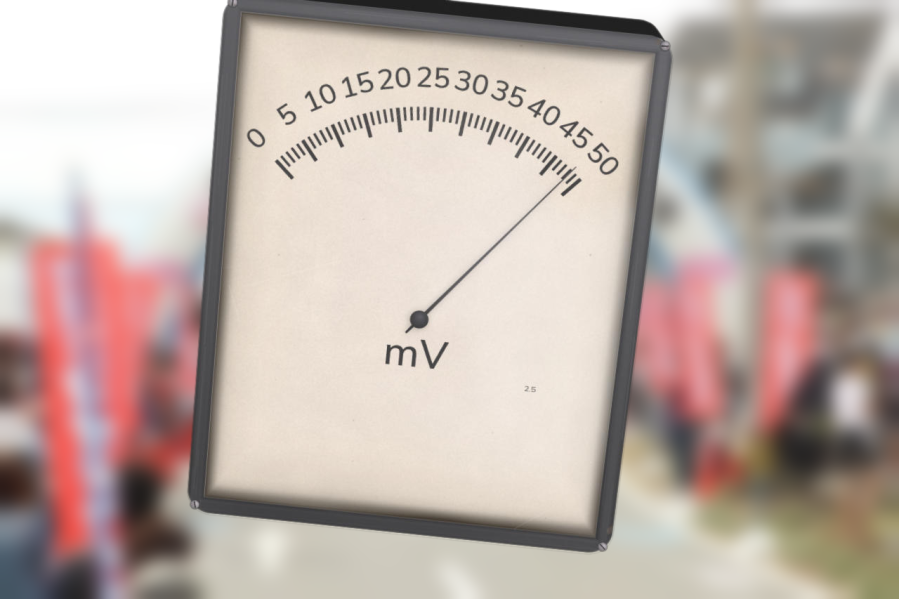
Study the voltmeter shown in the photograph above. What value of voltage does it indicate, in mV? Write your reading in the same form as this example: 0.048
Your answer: 48
